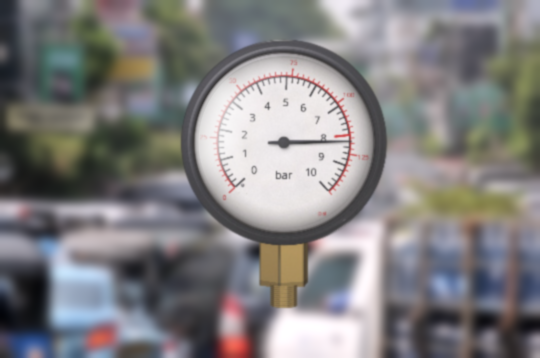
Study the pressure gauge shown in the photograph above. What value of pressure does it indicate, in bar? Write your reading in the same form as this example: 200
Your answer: 8.2
